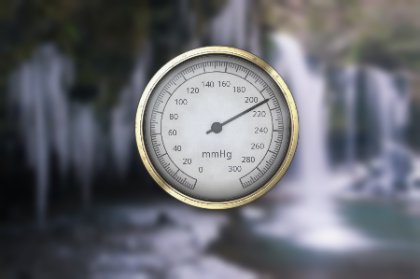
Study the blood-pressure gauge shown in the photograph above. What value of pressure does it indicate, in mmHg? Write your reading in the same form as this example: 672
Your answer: 210
